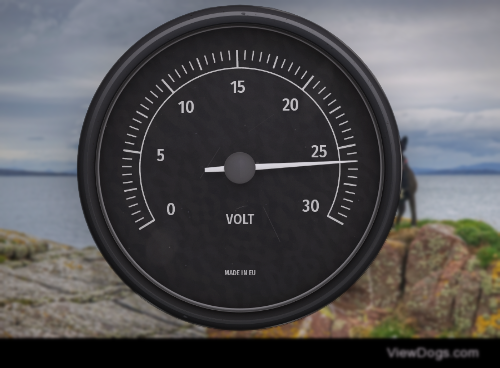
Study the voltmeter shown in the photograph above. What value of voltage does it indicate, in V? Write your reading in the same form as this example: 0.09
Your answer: 26
